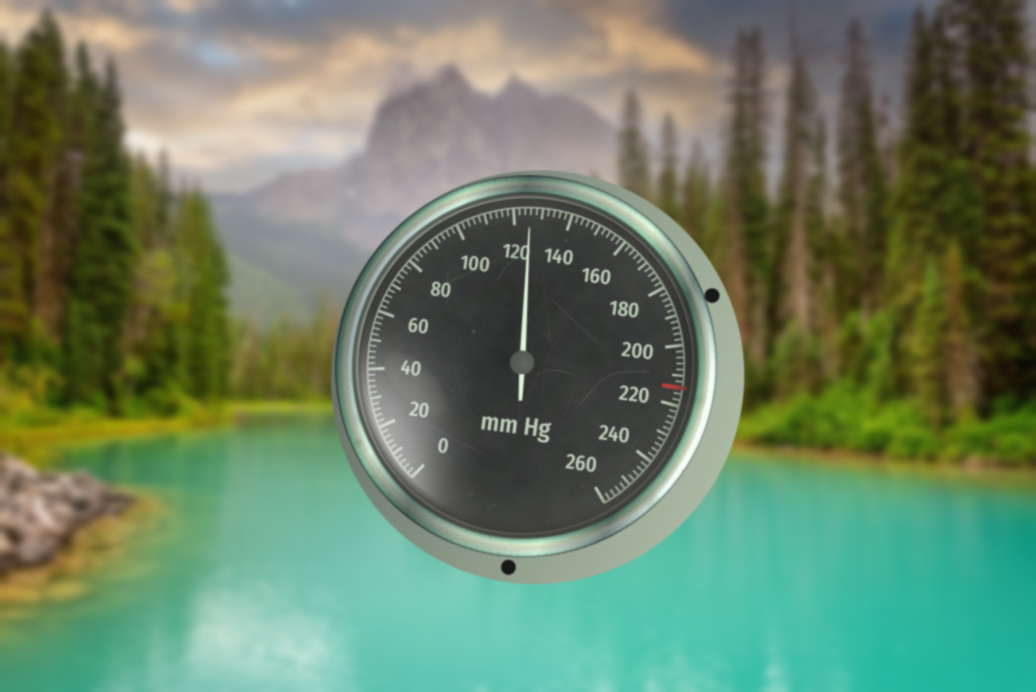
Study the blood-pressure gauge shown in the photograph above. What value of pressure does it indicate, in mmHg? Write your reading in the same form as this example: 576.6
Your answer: 126
